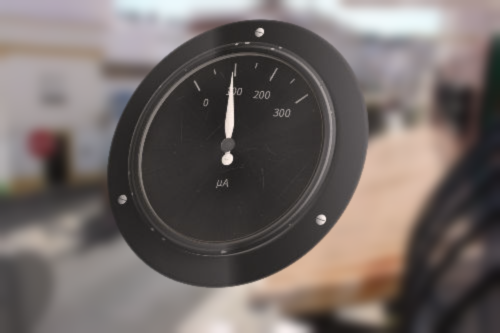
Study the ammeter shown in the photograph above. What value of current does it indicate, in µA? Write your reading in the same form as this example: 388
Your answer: 100
